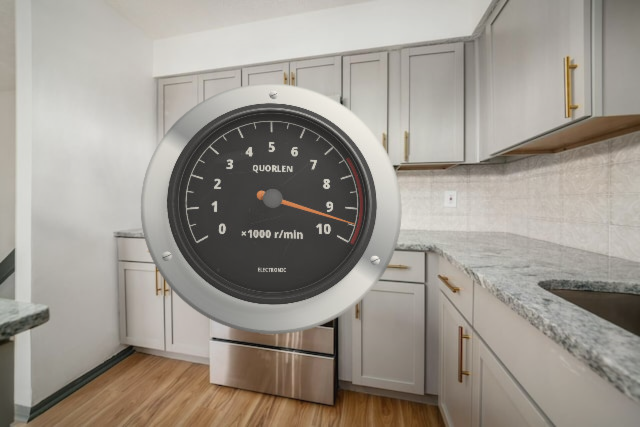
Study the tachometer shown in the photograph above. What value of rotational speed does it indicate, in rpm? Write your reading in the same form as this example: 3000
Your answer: 9500
